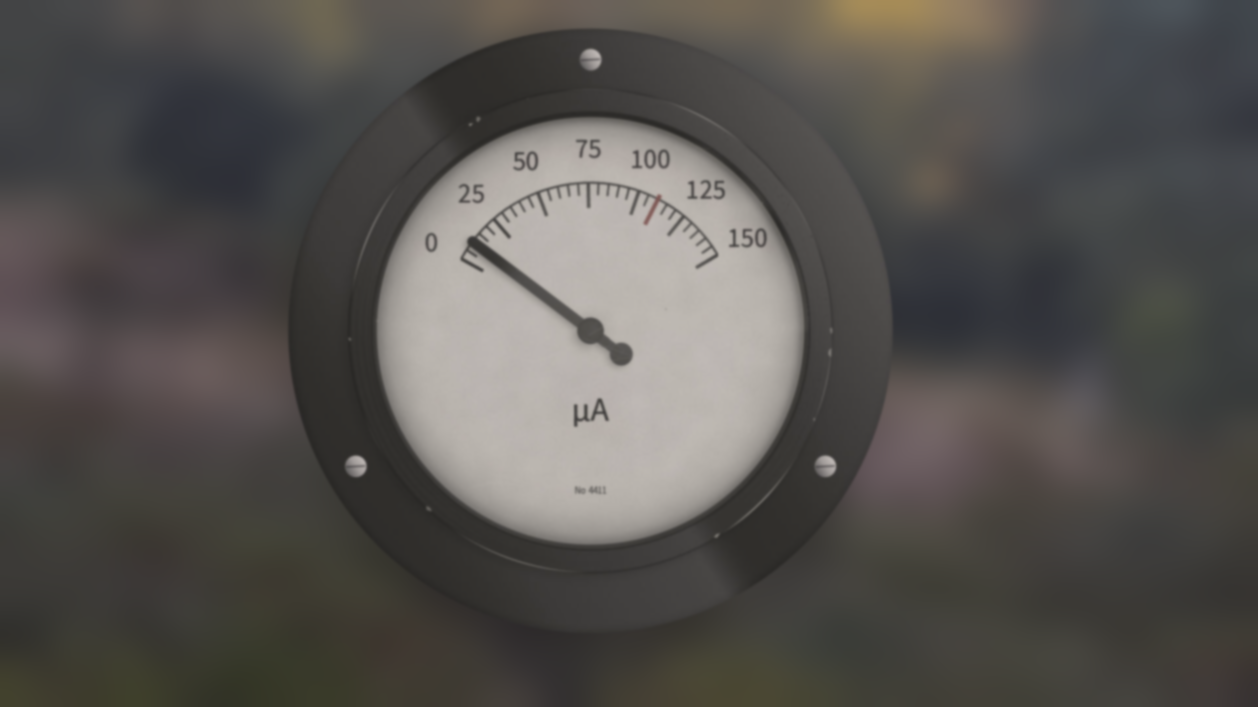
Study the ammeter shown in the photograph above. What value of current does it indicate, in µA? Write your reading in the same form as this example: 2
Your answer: 10
